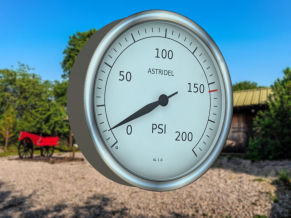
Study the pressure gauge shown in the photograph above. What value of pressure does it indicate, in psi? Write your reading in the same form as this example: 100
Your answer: 10
